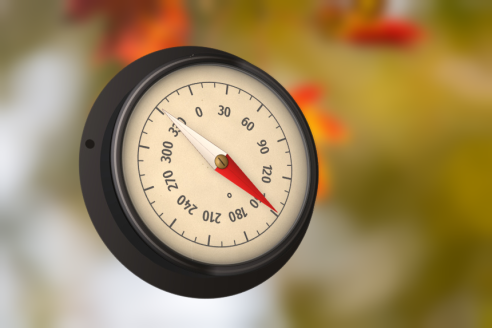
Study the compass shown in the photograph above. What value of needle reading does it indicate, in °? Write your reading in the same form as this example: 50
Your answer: 150
